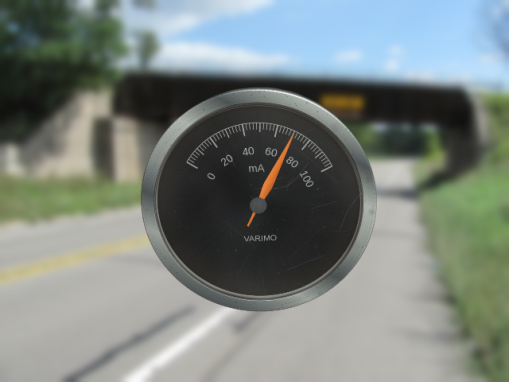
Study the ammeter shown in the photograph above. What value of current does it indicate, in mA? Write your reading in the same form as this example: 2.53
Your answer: 70
